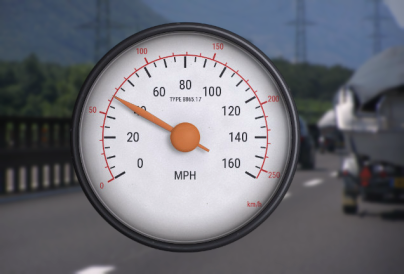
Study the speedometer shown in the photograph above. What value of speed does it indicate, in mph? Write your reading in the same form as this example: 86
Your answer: 40
